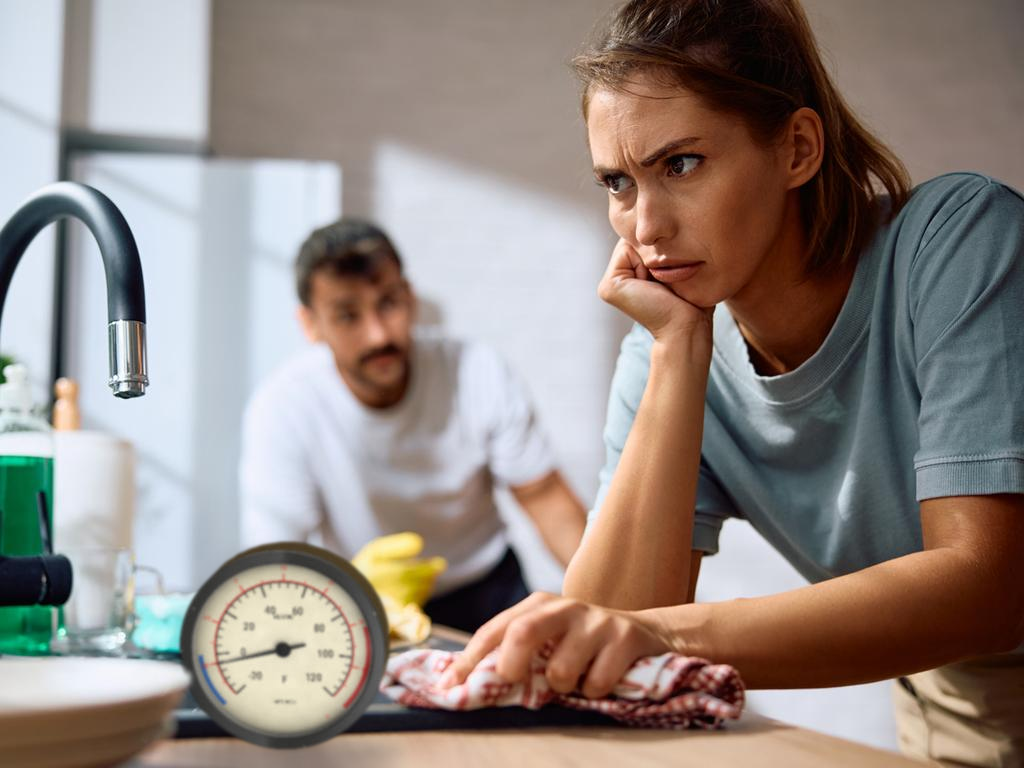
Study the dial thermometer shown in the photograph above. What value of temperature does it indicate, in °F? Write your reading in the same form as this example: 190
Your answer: -4
